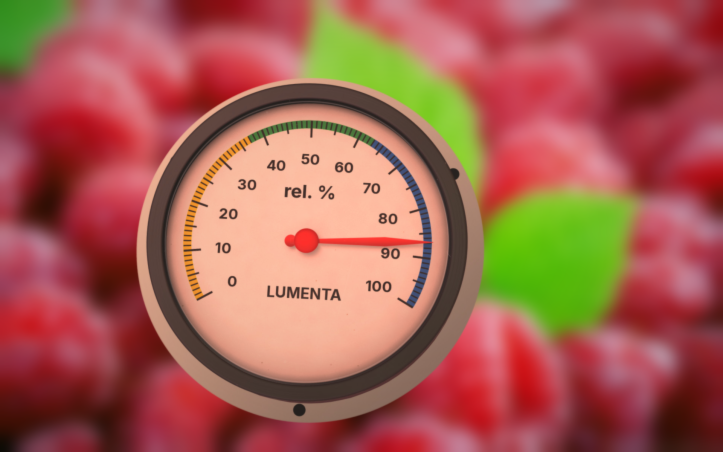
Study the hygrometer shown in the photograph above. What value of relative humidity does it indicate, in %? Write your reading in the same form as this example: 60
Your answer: 87
